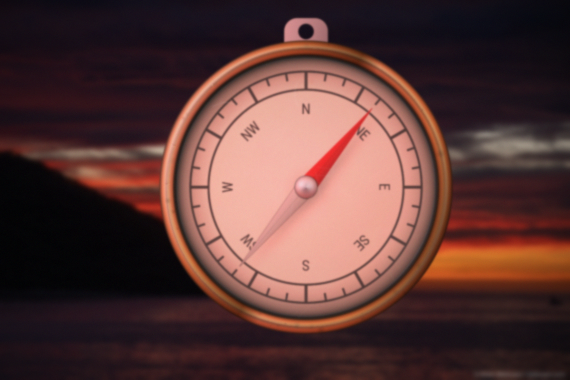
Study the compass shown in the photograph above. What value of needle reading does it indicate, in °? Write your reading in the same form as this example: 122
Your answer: 40
